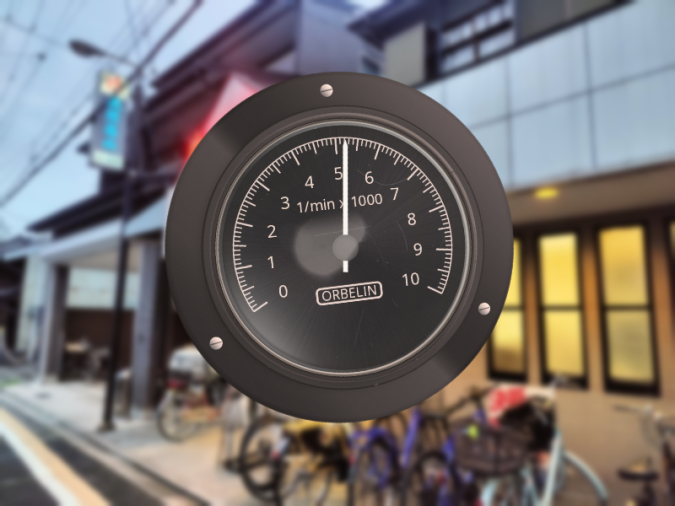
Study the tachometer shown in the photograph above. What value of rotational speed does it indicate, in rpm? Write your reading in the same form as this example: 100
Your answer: 5200
